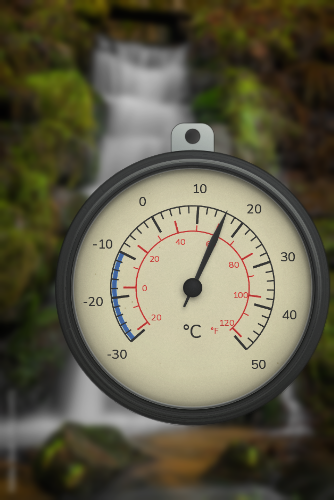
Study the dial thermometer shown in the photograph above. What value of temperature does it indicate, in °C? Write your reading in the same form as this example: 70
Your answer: 16
